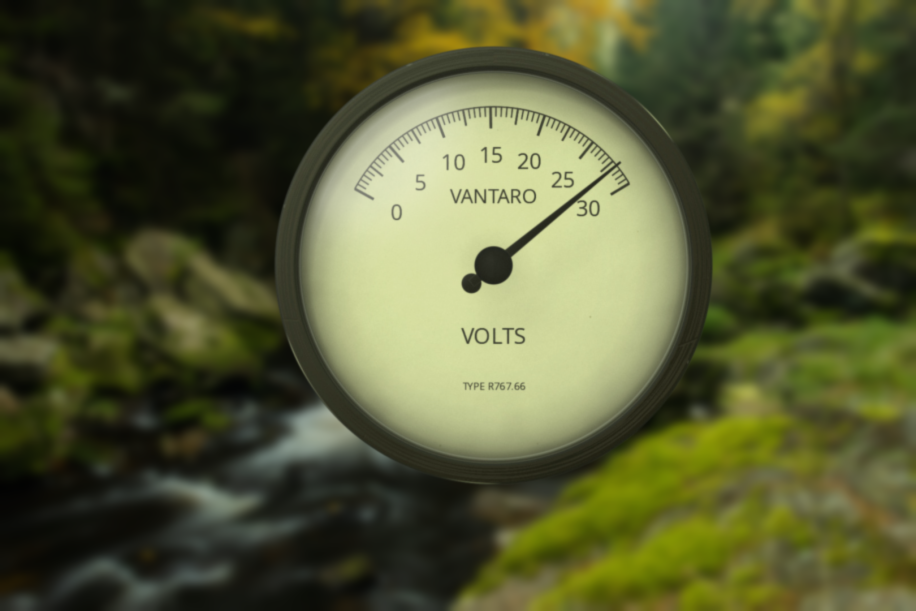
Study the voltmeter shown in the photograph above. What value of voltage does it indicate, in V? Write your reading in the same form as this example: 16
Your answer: 28
